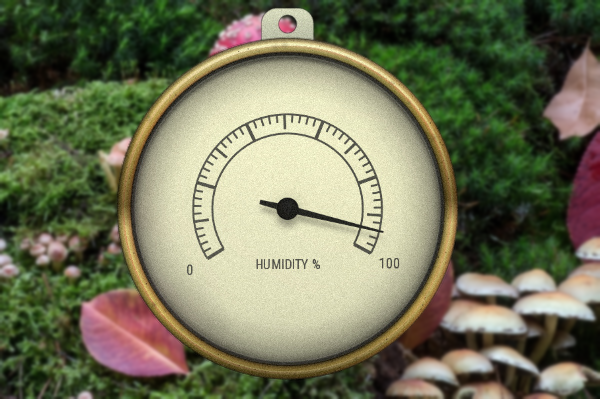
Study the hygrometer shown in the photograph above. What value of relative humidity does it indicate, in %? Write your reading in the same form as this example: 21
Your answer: 94
